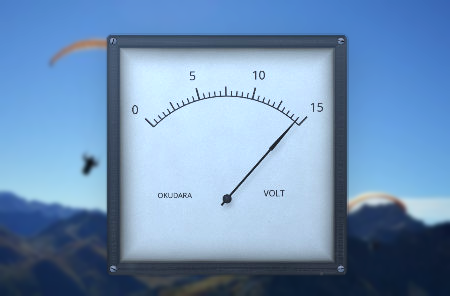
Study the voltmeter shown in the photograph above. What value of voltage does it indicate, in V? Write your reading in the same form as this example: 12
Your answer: 14.5
